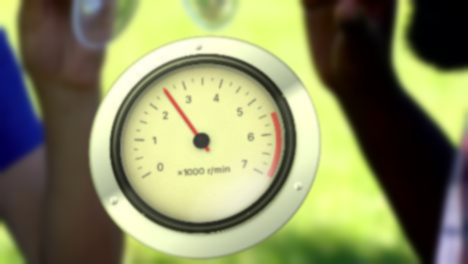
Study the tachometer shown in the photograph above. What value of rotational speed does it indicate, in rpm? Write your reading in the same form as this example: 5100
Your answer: 2500
